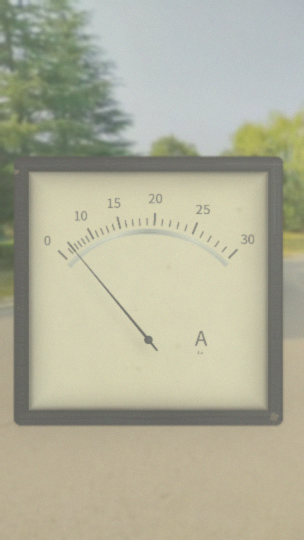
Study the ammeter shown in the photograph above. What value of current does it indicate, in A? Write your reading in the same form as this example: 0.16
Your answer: 5
